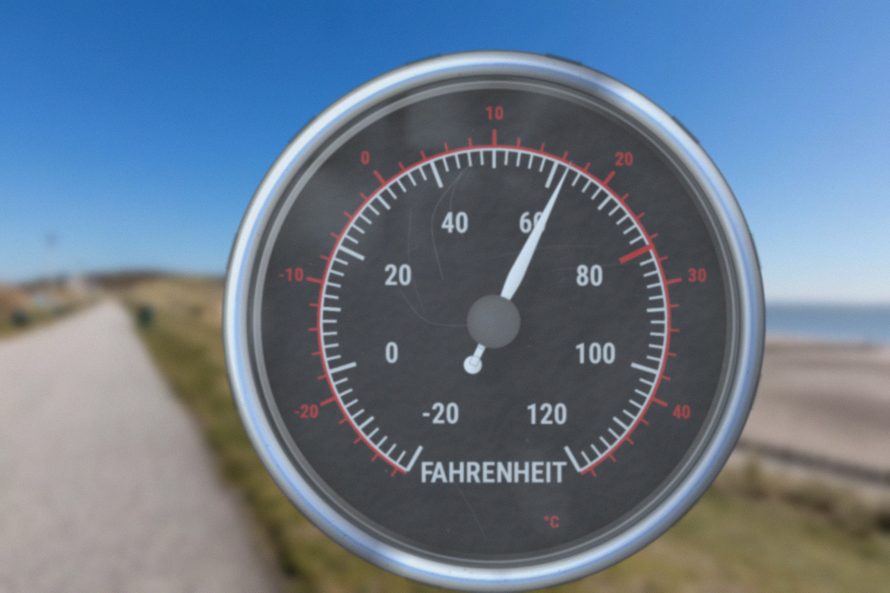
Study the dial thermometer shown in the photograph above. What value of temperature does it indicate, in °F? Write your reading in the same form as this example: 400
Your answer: 62
